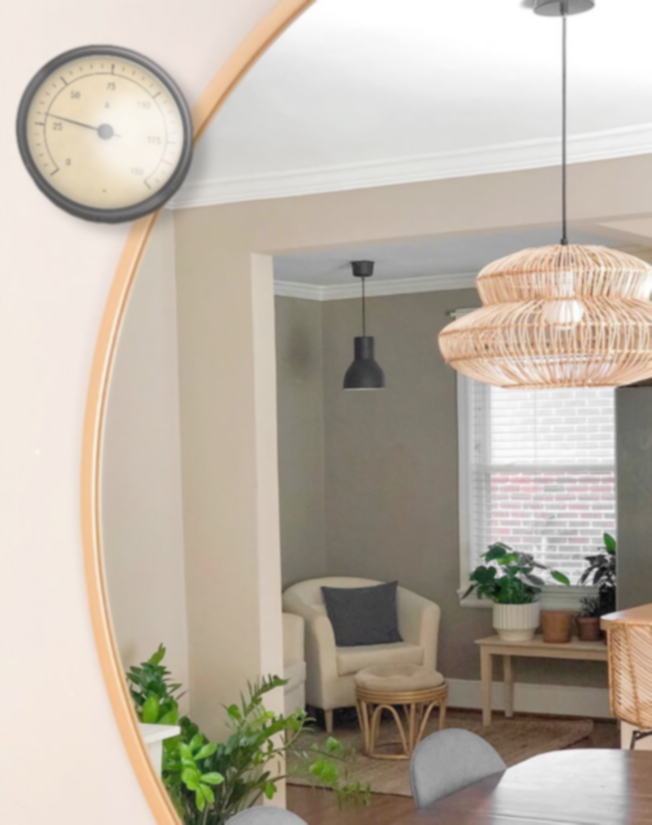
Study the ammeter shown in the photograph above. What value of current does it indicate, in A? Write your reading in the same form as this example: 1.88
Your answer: 30
